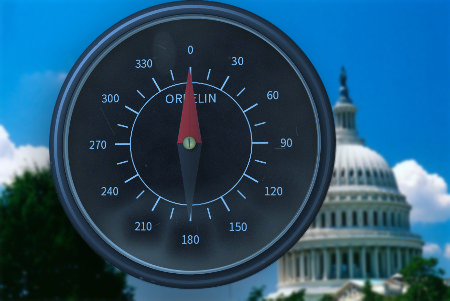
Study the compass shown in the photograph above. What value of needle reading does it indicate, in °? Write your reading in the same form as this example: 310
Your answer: 0
